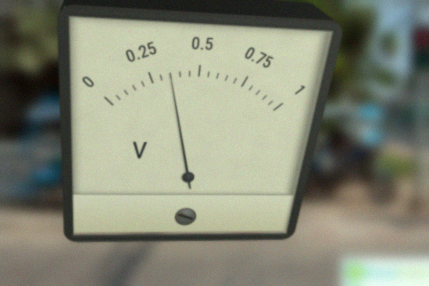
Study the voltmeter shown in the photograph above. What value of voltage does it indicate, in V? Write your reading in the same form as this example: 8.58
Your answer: 0.35
